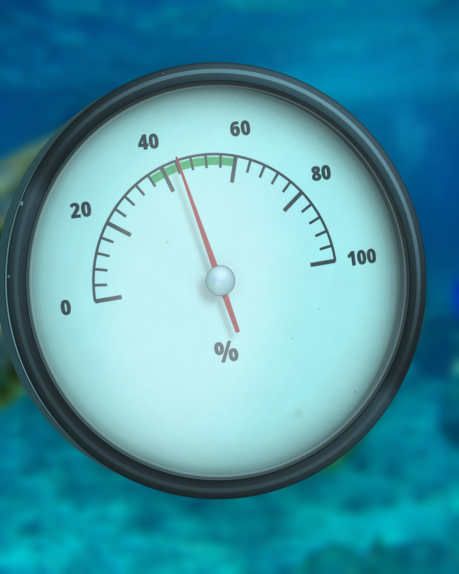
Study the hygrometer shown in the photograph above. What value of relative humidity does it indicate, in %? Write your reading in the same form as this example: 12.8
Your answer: 44
